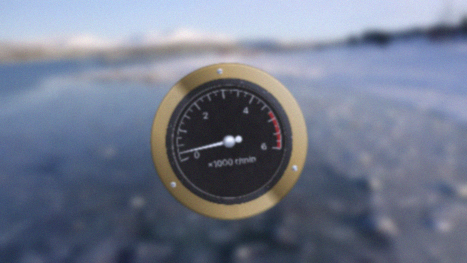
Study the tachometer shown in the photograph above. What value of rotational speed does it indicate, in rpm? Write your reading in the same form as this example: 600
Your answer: 250
